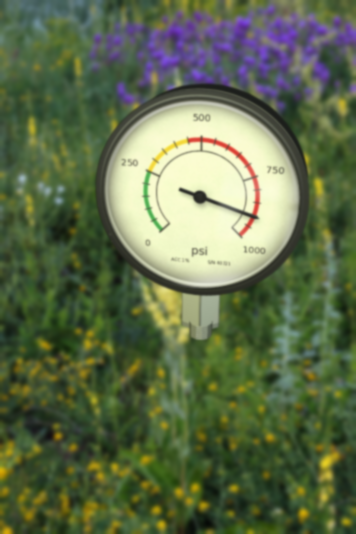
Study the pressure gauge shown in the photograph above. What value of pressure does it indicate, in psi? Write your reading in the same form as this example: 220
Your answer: 900
